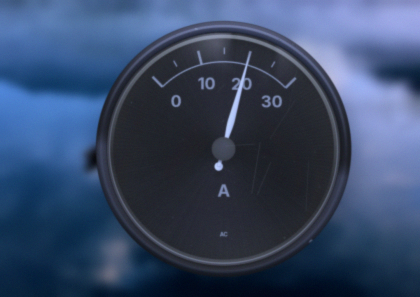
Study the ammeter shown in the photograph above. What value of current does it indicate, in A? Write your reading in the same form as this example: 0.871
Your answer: 20
